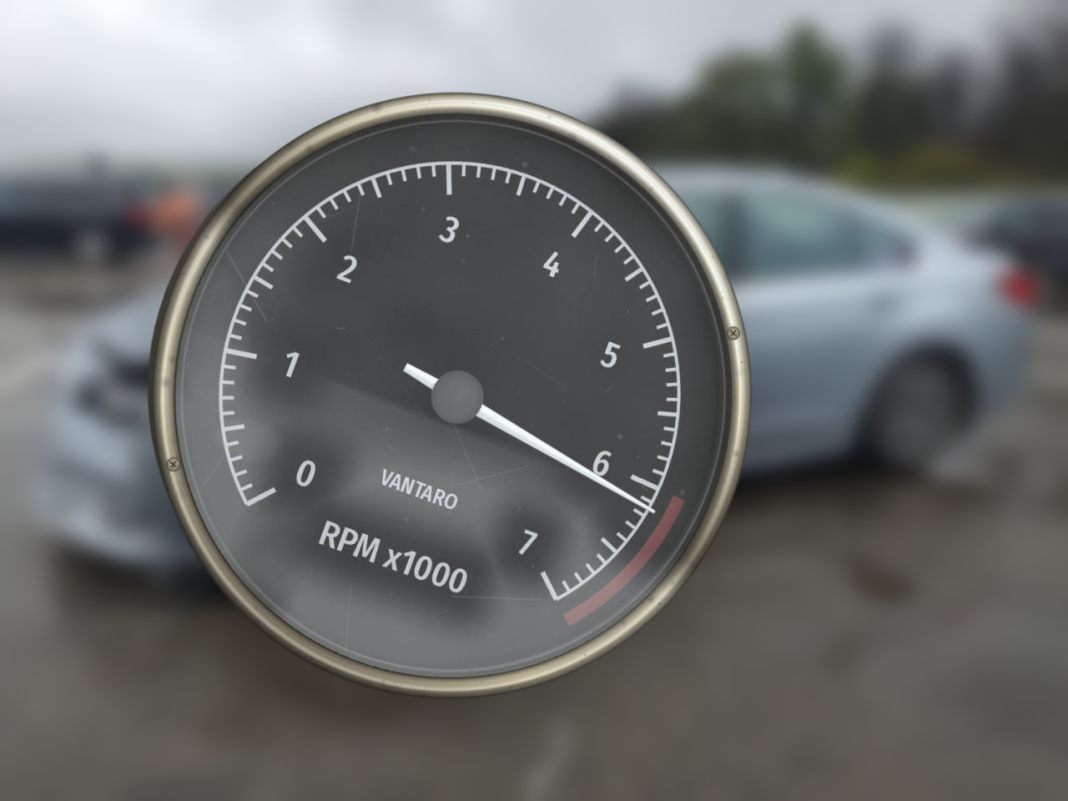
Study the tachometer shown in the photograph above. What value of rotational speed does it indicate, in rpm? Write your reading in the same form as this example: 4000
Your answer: 6150
